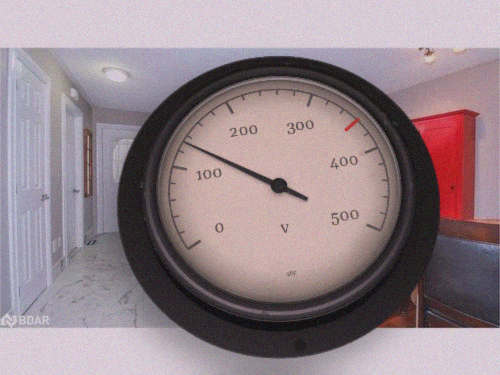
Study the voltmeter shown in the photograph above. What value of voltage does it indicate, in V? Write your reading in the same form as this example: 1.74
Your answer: 130
